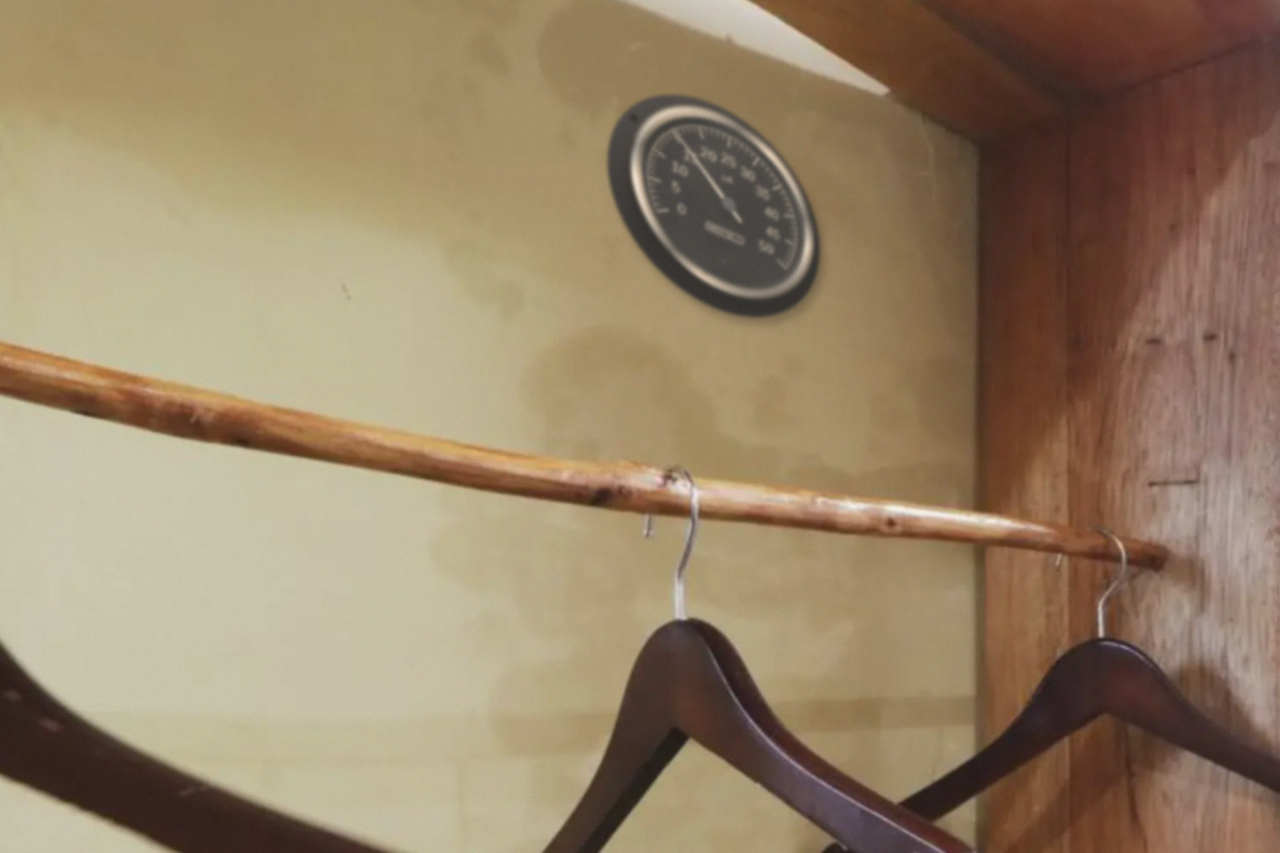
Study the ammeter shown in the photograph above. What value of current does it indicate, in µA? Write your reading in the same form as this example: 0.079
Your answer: 15
